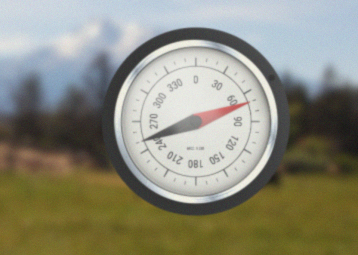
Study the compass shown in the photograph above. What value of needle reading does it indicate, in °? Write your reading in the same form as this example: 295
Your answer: 70
